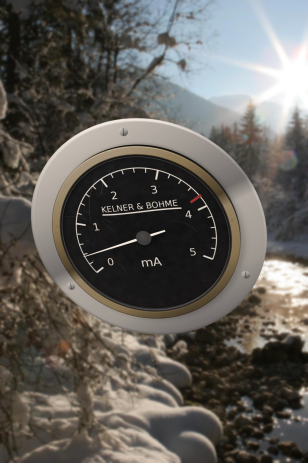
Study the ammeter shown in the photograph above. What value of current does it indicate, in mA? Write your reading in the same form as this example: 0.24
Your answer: 0.4
